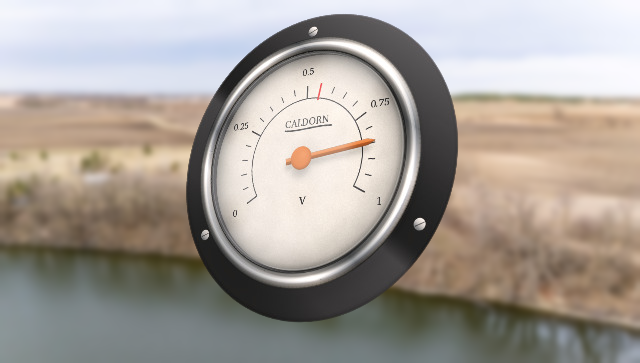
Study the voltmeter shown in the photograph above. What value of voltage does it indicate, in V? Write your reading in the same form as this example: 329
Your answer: 0.85
